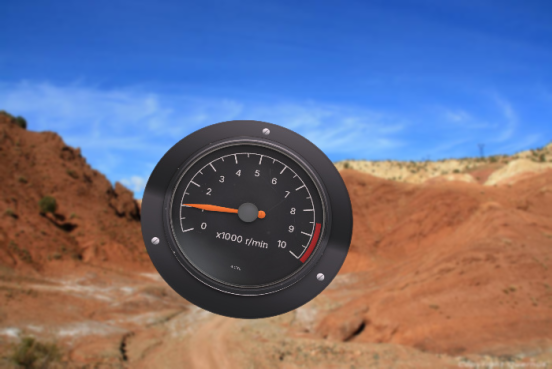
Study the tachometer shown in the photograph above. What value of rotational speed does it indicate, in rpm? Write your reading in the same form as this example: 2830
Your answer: 1000
